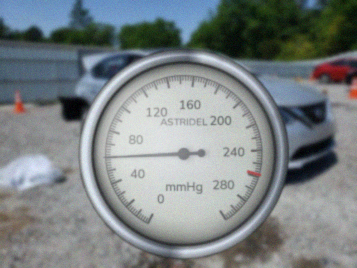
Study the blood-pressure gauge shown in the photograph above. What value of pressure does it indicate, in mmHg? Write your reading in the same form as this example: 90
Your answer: 60
